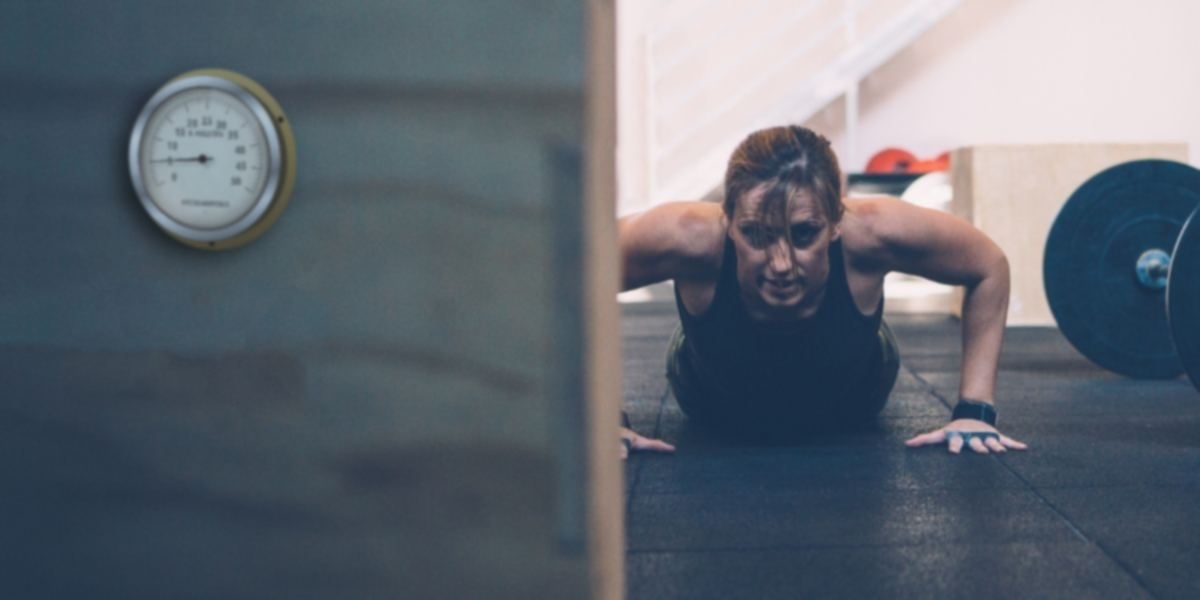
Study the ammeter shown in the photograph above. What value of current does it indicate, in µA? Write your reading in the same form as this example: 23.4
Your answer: 5
